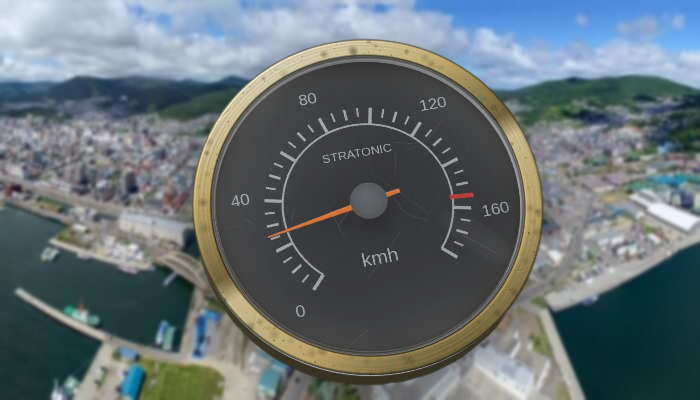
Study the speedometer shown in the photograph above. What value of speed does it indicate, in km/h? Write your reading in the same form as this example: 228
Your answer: 25
